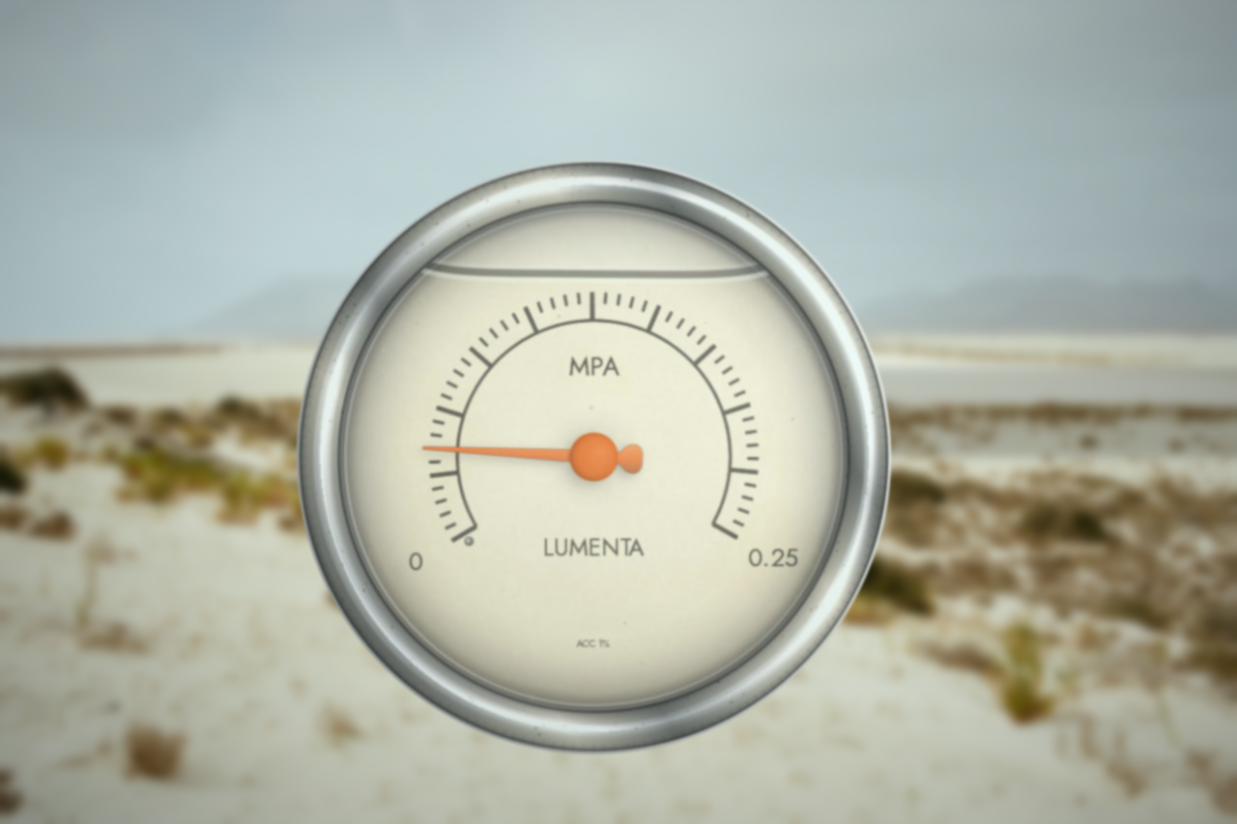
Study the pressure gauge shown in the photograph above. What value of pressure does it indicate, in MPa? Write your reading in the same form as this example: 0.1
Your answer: 0.035
